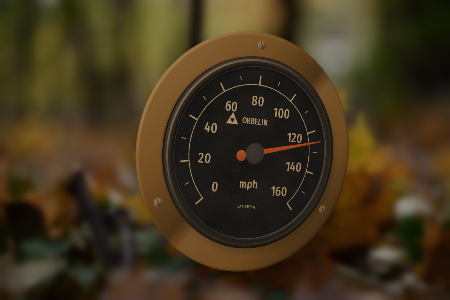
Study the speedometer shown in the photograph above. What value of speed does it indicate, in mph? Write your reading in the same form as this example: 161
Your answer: 125
